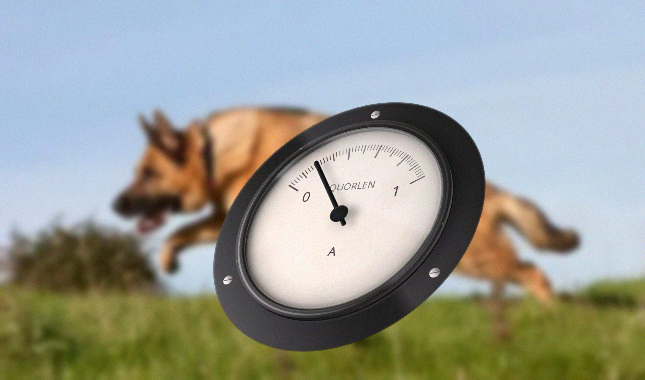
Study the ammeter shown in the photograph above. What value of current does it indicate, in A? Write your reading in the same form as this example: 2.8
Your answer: 0.2
